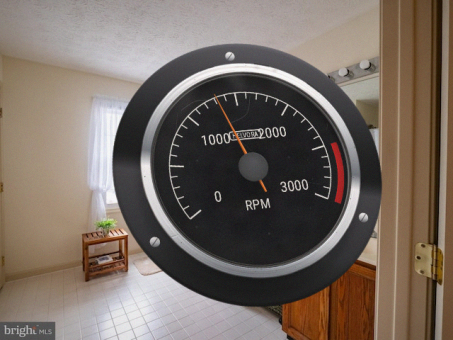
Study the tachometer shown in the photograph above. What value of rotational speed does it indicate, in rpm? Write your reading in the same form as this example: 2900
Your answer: 1300
